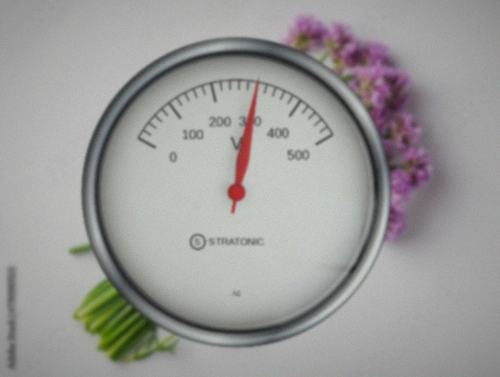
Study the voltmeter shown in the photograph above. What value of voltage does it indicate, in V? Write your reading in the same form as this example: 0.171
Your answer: 300
